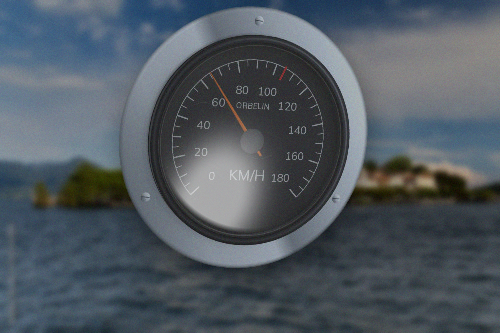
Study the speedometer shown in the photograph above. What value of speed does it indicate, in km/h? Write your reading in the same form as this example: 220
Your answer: 65
